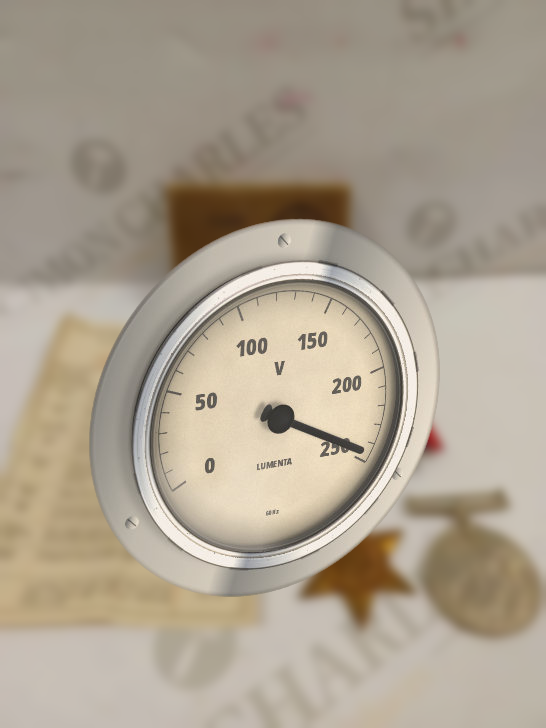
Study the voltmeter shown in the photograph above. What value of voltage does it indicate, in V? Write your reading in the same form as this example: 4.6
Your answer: 245
